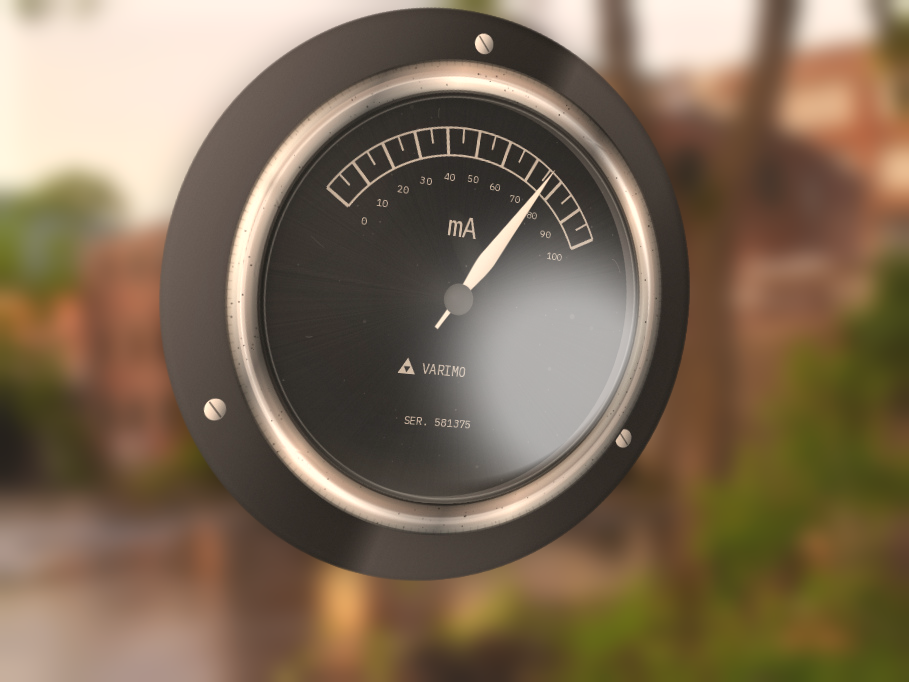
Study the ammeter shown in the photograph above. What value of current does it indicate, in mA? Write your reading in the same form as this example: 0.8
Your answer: 75
